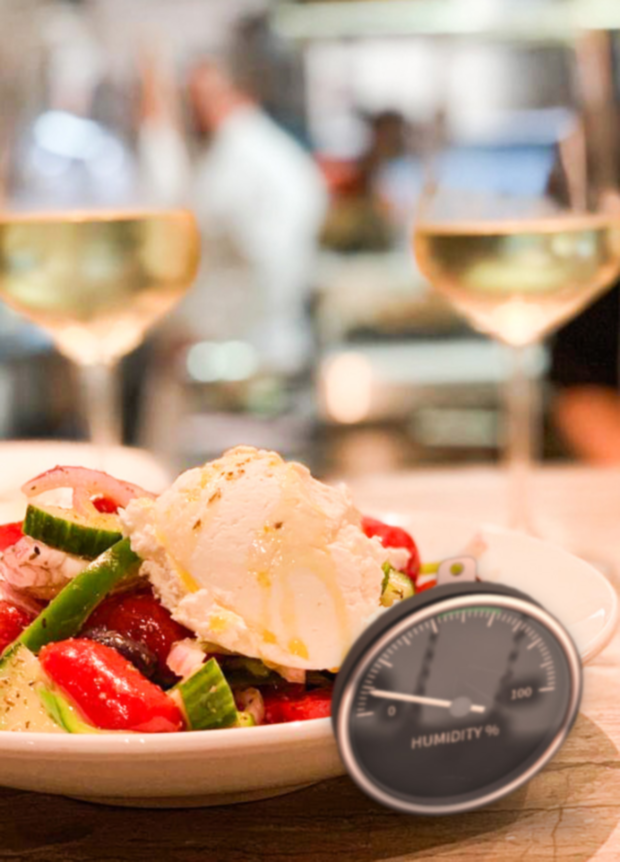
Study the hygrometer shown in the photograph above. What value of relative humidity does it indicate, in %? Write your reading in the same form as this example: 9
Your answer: 10
